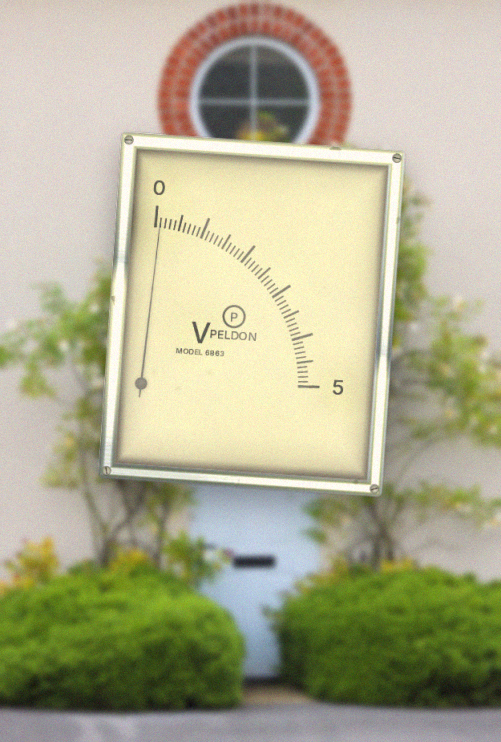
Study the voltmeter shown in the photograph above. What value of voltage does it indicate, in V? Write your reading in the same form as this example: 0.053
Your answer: 0.1
